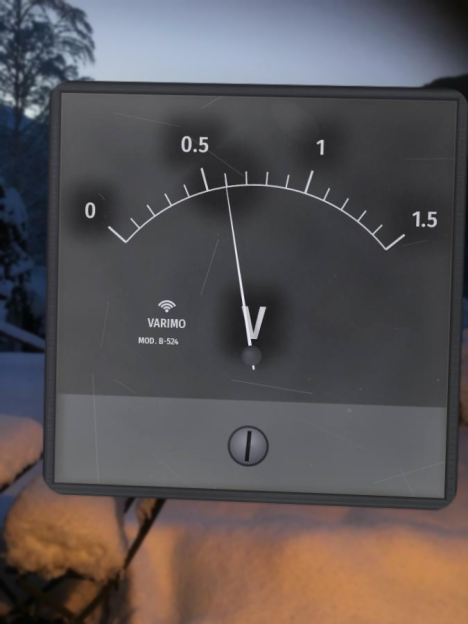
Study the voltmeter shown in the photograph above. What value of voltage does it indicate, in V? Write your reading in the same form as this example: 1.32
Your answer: 0.6
